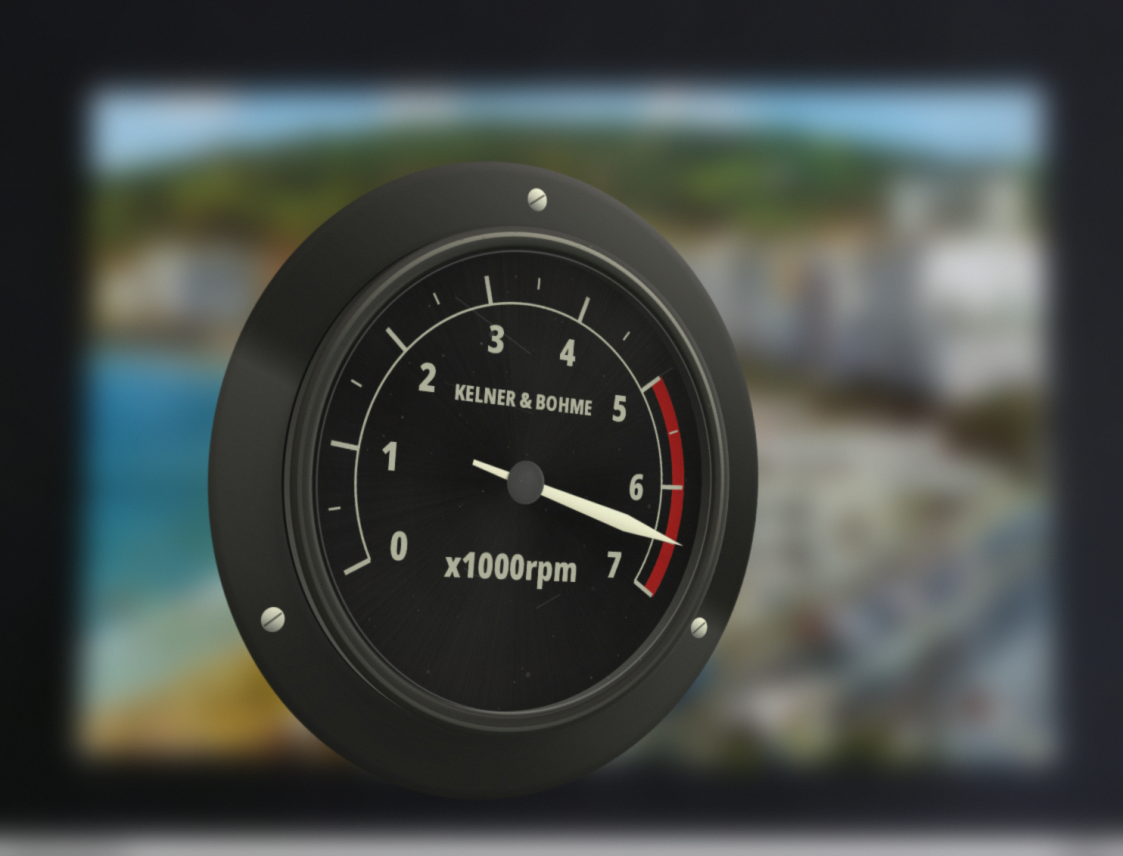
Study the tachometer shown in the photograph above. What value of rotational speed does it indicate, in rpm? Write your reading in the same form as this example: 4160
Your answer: 6500
